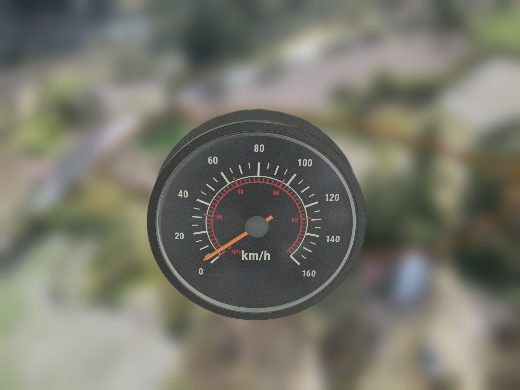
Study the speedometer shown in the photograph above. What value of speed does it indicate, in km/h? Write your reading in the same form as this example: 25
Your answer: 5
